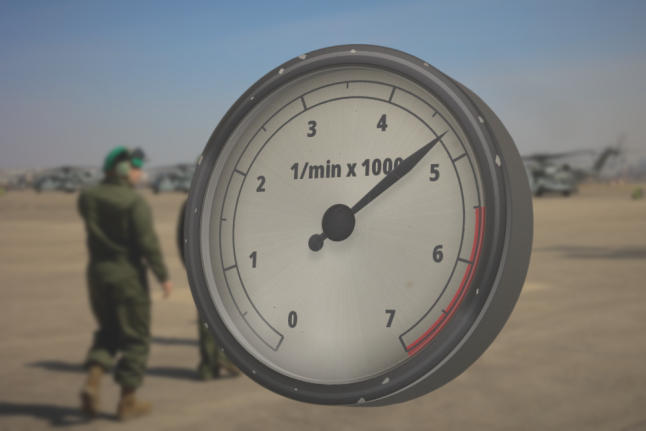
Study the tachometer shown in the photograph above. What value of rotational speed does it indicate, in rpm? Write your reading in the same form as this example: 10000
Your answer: 4750
